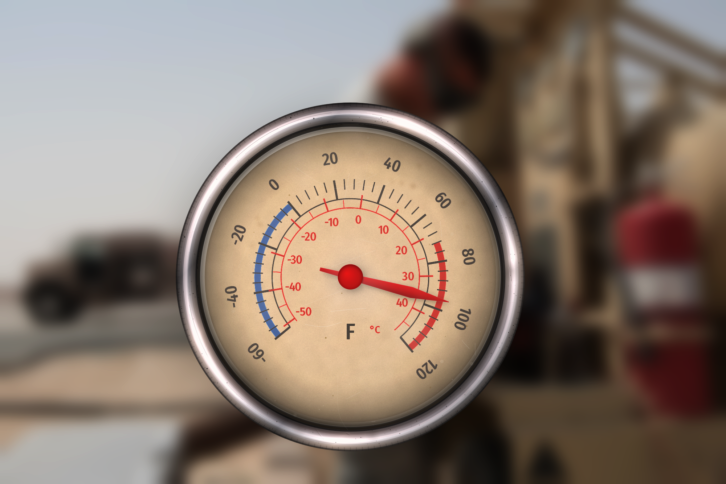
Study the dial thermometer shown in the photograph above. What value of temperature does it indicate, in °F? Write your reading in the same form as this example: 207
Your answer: 96
